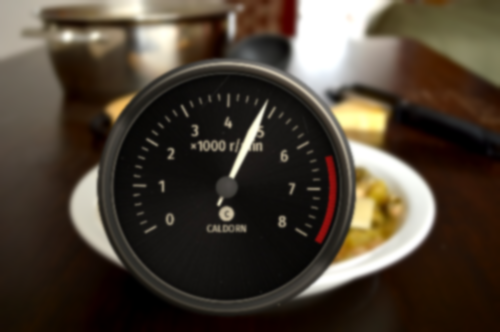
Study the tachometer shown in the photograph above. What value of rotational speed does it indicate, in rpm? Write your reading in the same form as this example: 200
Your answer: 4800
